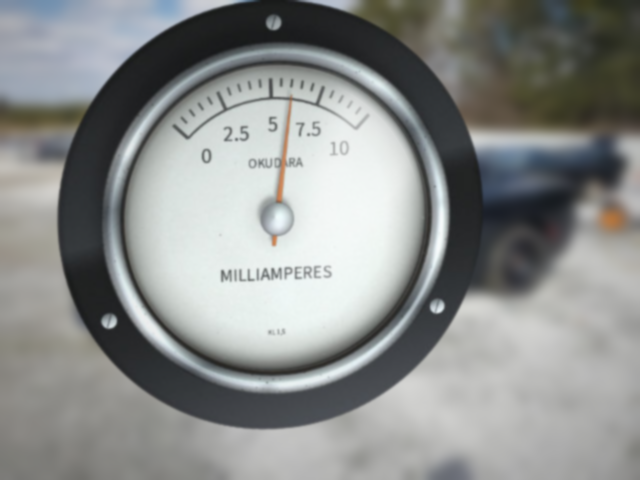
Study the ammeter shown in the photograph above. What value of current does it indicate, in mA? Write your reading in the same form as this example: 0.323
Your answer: 6
